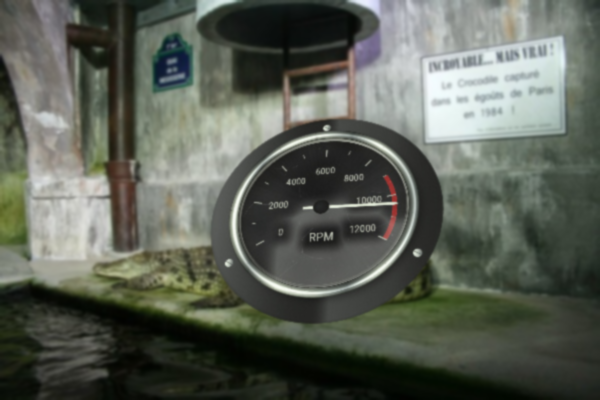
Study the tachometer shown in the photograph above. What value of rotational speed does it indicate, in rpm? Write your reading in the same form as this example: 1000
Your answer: 10500
